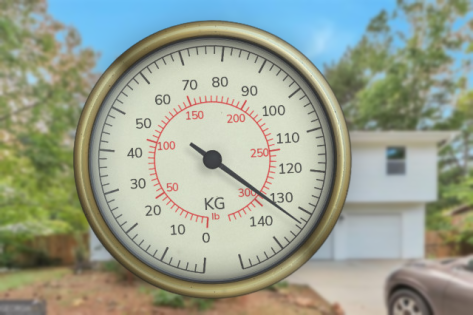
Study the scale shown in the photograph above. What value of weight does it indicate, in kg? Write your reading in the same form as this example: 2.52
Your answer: 133
